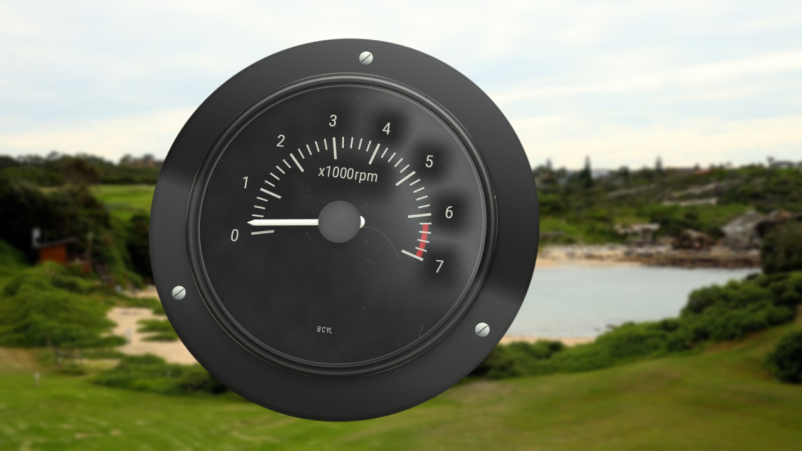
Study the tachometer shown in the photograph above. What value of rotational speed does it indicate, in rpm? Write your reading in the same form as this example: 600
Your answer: 200
